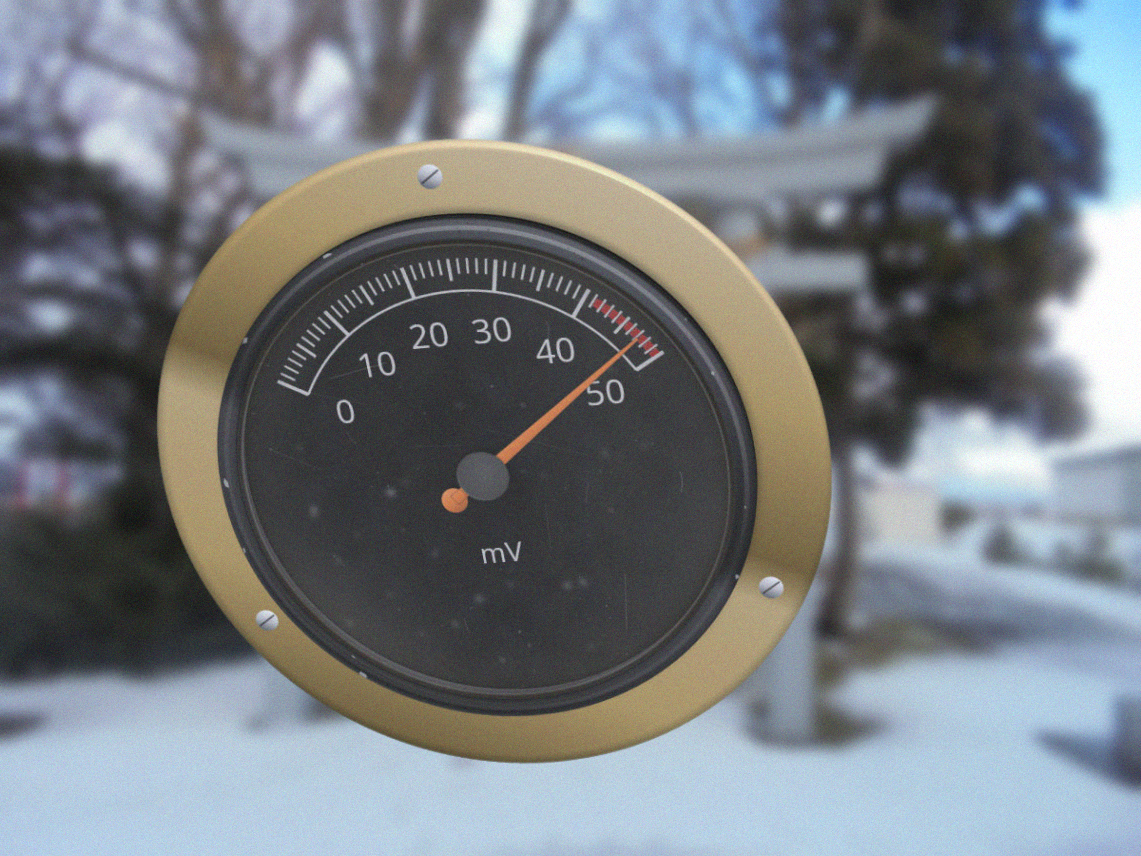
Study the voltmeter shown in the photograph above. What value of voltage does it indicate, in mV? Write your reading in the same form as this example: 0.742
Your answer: 47
